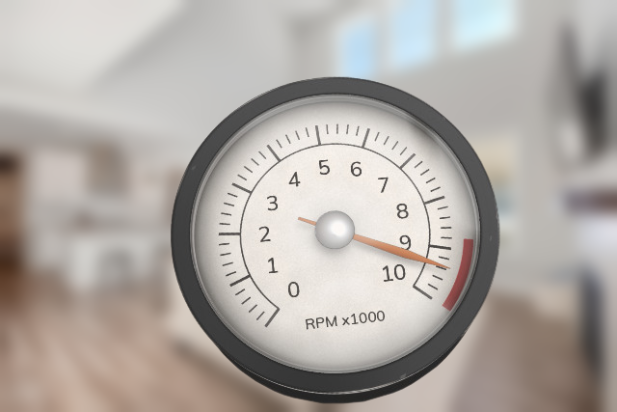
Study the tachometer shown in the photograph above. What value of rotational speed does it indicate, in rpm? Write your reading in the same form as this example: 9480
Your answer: 9400
